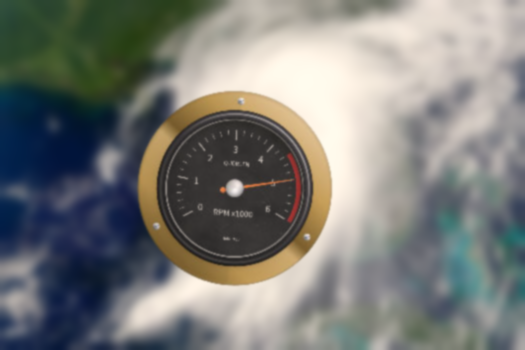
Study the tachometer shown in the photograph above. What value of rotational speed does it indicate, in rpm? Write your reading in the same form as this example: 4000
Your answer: 5000
